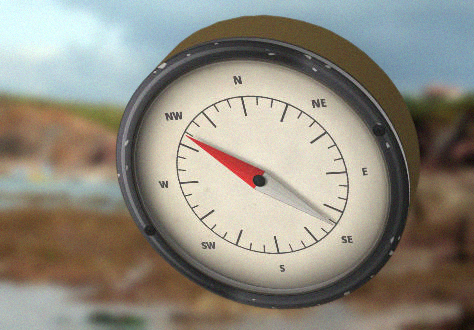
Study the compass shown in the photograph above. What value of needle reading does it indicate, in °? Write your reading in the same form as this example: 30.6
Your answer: 310
